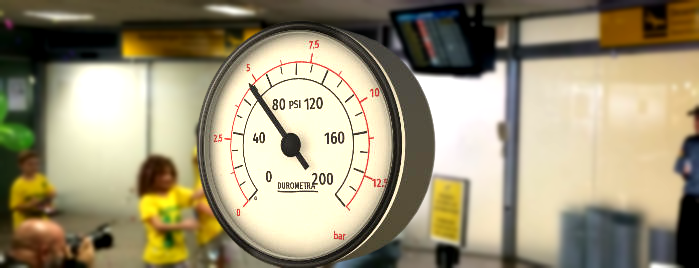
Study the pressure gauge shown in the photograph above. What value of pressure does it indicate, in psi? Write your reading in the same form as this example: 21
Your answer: 70
